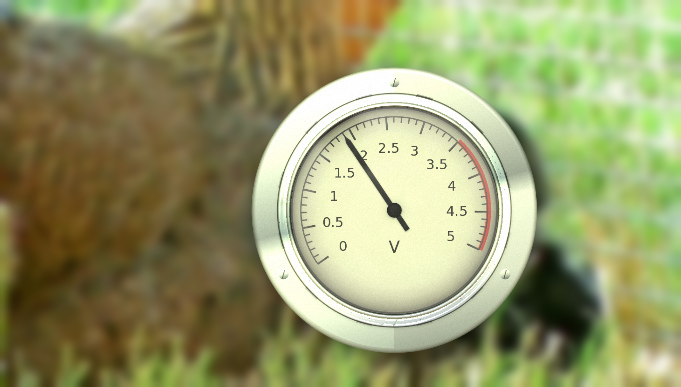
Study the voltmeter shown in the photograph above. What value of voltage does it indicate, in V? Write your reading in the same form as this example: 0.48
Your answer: 1.9
